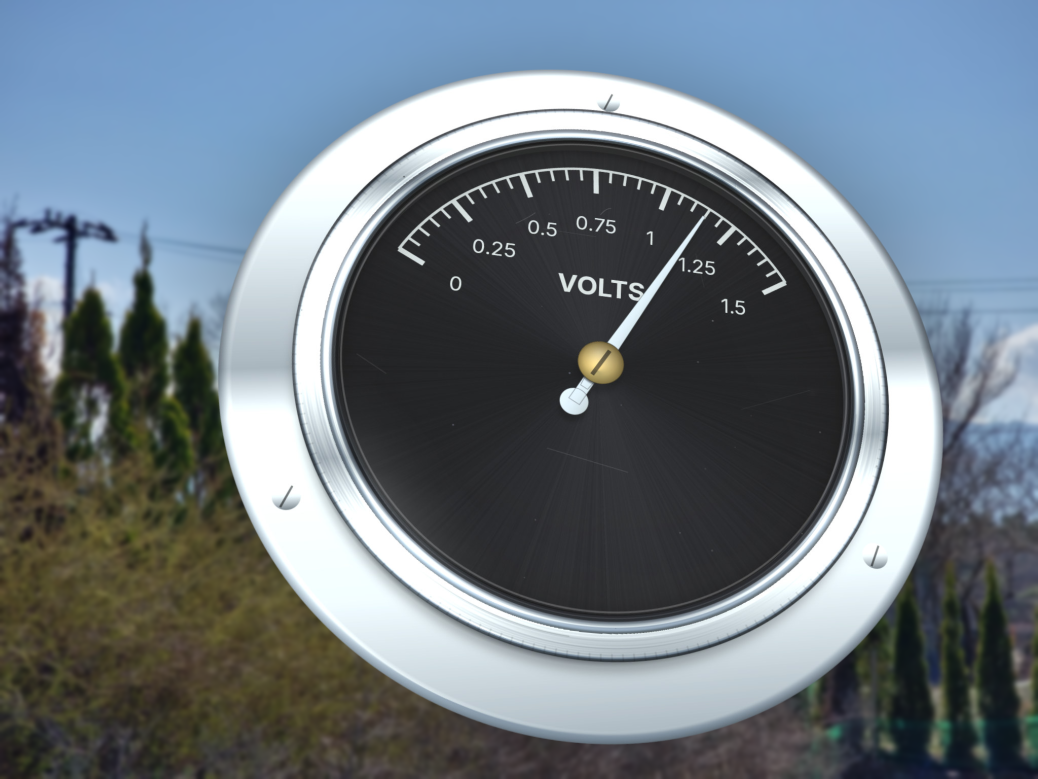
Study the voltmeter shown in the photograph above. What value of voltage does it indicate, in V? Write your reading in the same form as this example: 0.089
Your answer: 1.15
